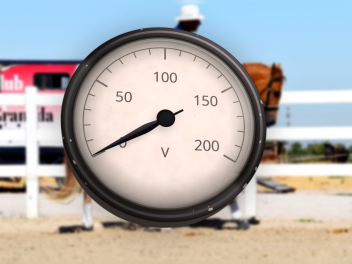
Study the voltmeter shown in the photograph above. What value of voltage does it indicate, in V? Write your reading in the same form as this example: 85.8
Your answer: 0
